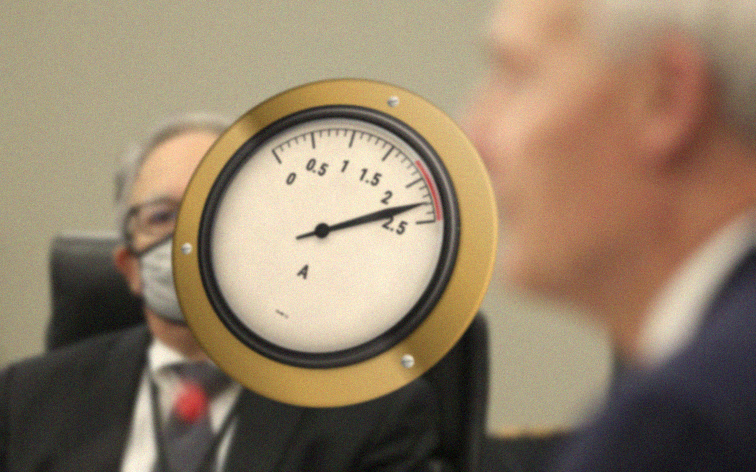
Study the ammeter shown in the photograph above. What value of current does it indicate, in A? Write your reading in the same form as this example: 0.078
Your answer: 2.3
